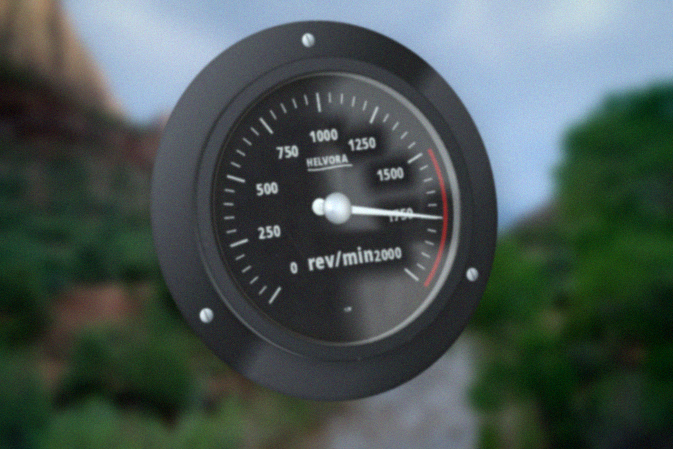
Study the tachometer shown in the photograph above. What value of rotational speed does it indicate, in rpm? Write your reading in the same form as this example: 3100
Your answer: 1750
